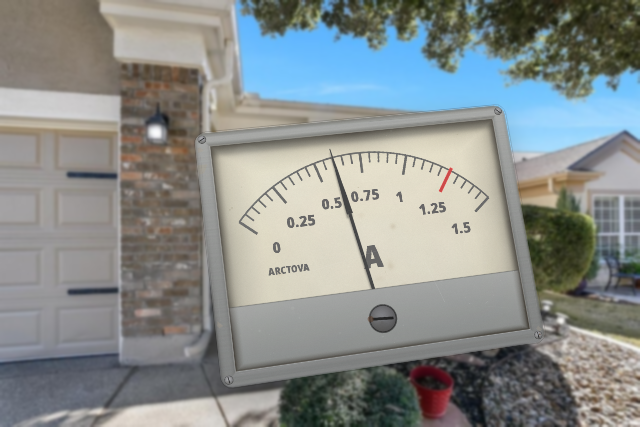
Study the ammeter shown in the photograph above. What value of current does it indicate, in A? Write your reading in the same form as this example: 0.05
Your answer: 0.6
